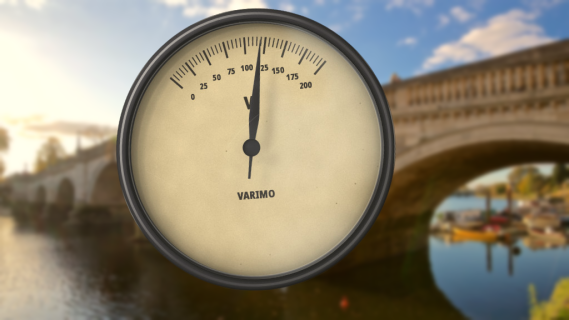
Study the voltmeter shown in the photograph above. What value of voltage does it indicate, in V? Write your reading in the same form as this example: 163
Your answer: 120
